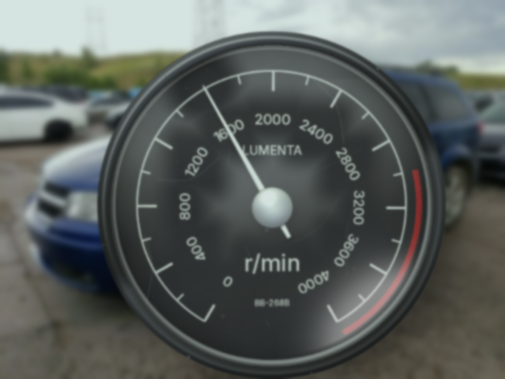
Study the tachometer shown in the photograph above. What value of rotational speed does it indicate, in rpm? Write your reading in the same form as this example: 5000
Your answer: 1600
